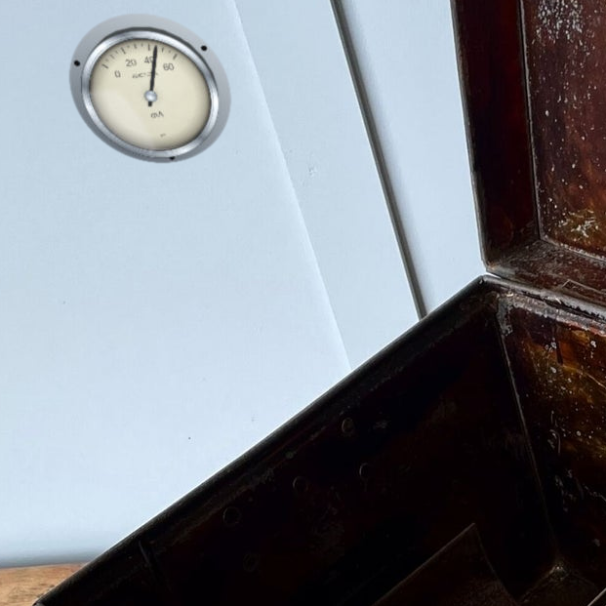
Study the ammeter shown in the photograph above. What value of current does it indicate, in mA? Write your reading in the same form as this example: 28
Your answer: 45
